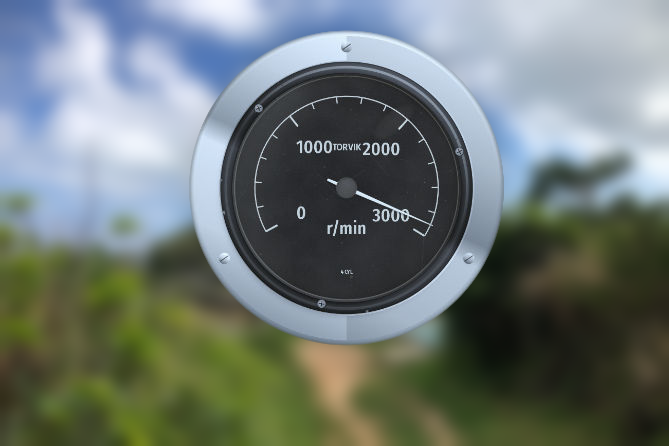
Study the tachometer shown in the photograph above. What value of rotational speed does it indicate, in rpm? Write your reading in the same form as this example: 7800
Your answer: 2900
